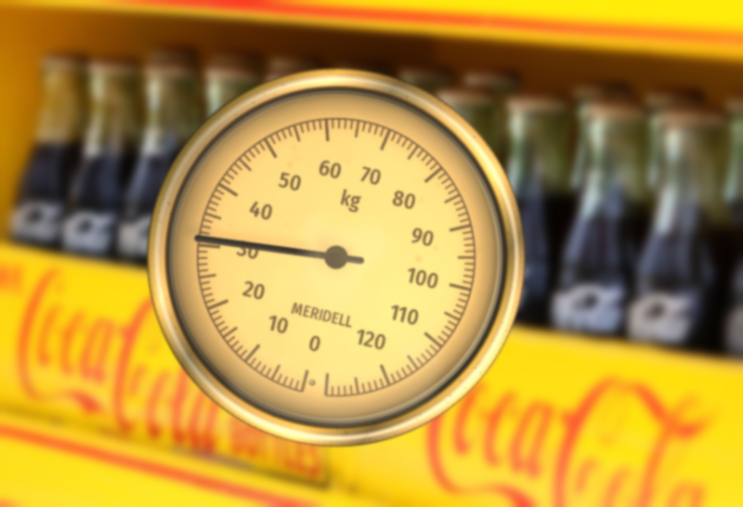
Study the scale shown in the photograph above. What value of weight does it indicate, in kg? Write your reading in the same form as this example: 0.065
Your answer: 31
